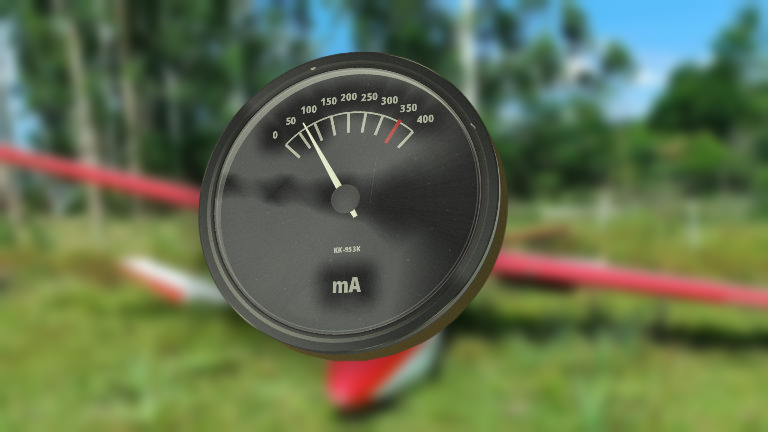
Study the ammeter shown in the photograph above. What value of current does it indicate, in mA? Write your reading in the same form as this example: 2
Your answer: 75
